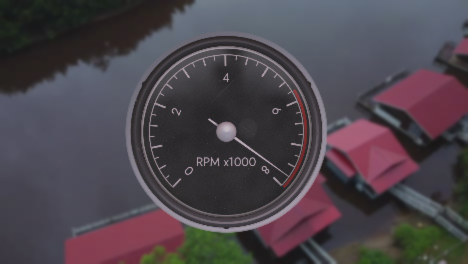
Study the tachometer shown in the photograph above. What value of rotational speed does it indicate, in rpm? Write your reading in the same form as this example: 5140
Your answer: 7750
